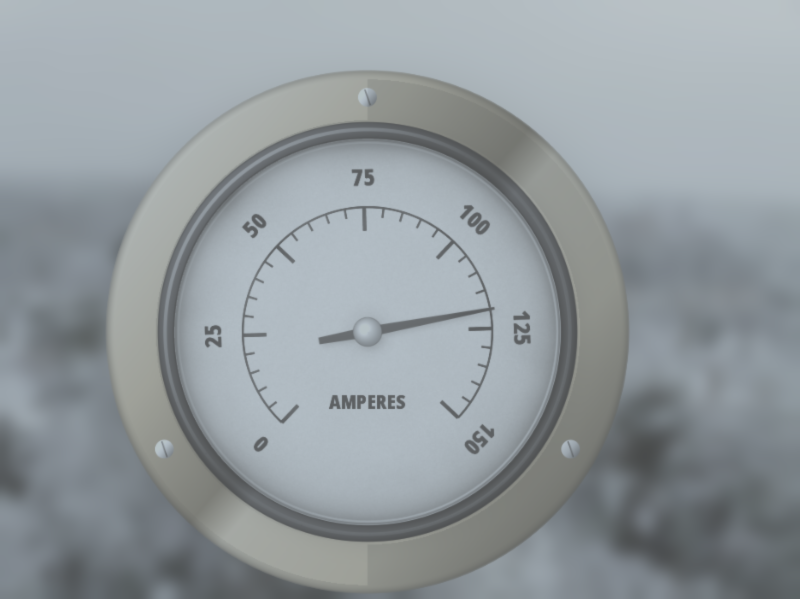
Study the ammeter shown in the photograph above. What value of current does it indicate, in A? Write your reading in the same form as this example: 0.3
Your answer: 120
